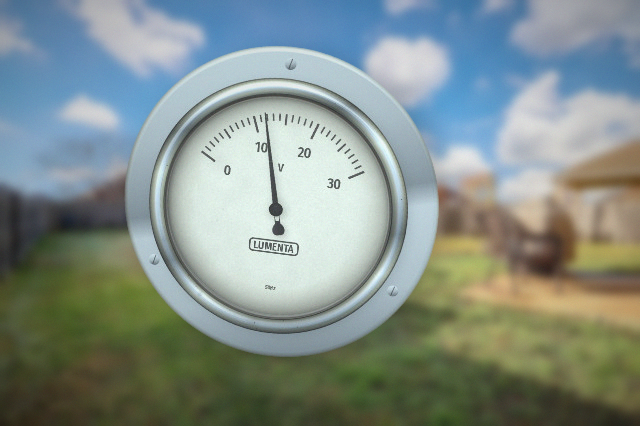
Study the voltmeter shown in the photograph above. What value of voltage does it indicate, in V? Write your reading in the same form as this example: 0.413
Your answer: 12
